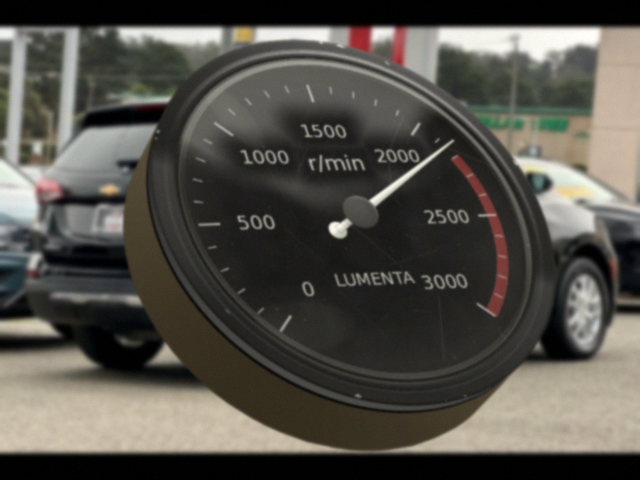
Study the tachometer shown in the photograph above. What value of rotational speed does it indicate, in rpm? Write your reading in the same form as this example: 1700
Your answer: 2150
